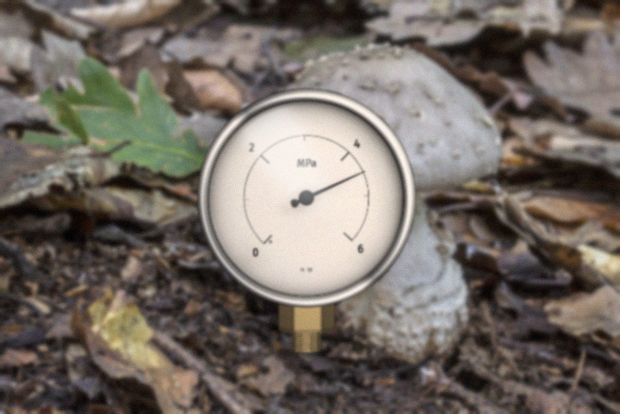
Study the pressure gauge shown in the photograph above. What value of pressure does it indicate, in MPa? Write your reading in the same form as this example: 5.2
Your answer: 4.5
